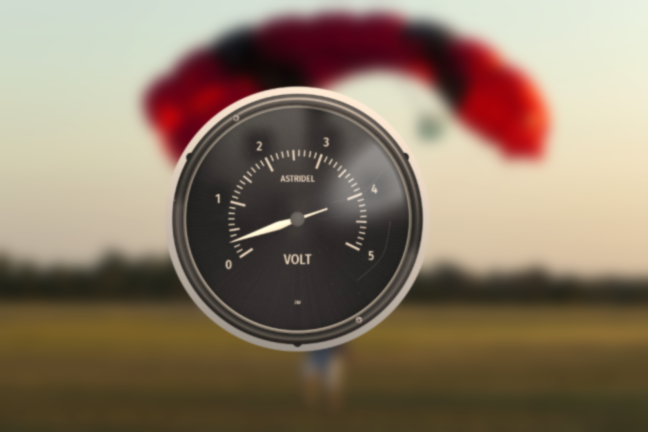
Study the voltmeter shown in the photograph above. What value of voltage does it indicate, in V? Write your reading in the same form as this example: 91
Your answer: 0.3
